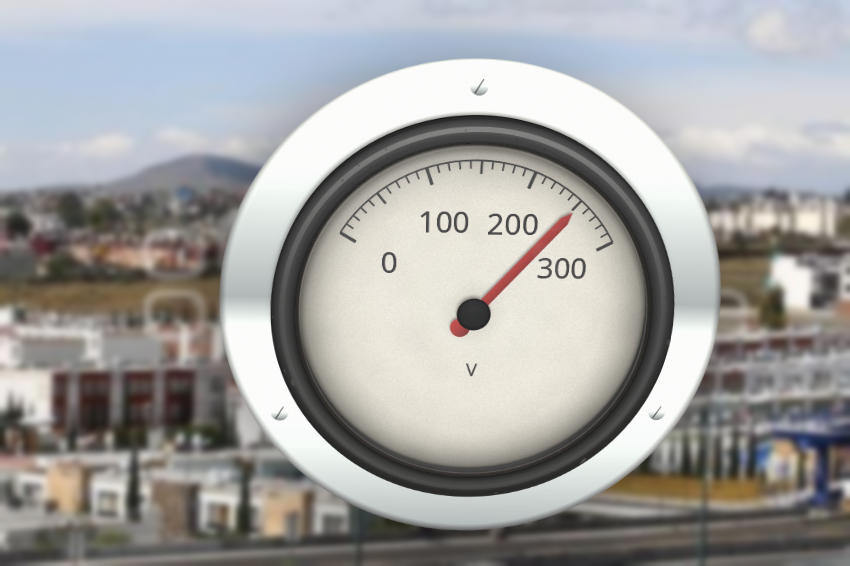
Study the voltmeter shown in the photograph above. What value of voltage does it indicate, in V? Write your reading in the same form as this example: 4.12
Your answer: 250
